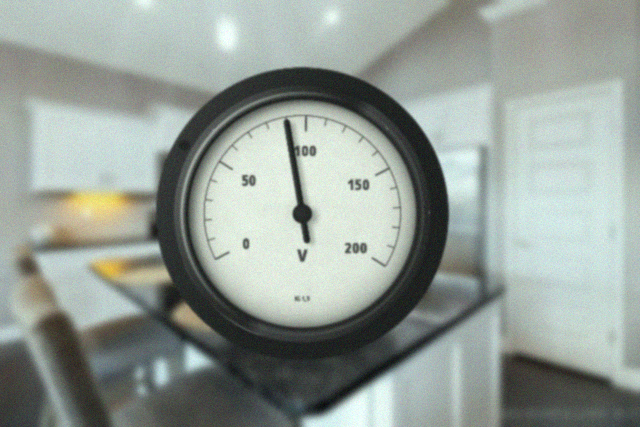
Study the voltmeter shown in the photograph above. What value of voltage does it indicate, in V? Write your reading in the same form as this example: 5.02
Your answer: 90
